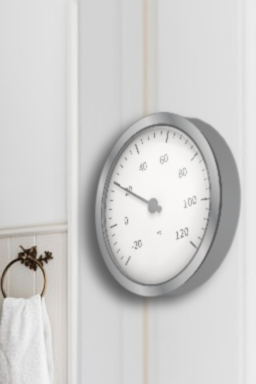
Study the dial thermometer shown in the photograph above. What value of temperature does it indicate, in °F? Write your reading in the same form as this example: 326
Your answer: 20
